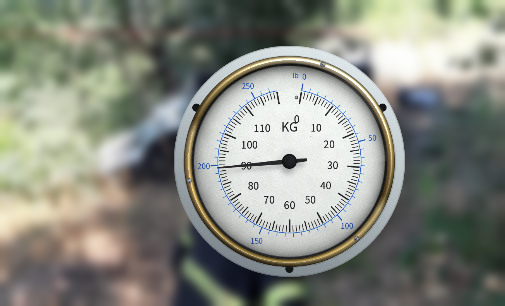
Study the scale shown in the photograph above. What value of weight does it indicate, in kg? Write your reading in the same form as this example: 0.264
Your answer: 90
